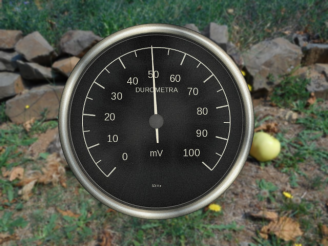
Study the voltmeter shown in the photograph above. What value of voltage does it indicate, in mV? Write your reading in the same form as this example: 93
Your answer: 50
